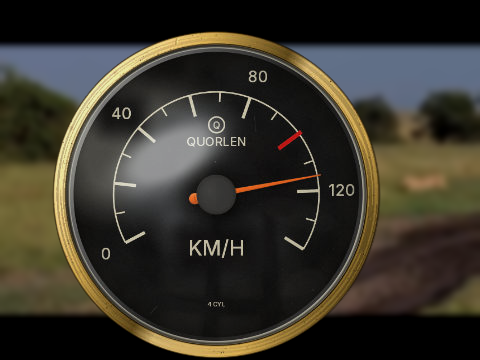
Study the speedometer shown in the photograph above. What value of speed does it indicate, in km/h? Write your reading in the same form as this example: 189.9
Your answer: 115
